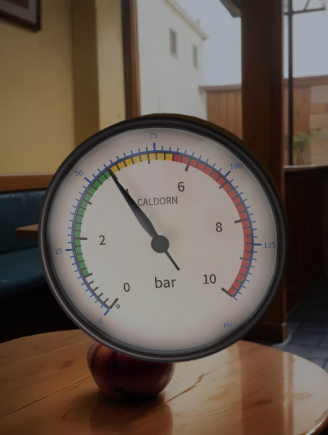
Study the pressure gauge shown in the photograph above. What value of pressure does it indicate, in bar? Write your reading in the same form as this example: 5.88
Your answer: 4
